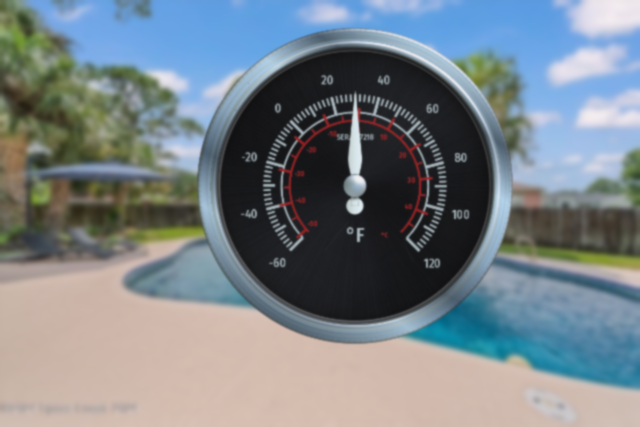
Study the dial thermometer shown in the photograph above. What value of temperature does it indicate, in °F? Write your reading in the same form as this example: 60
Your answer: 30
